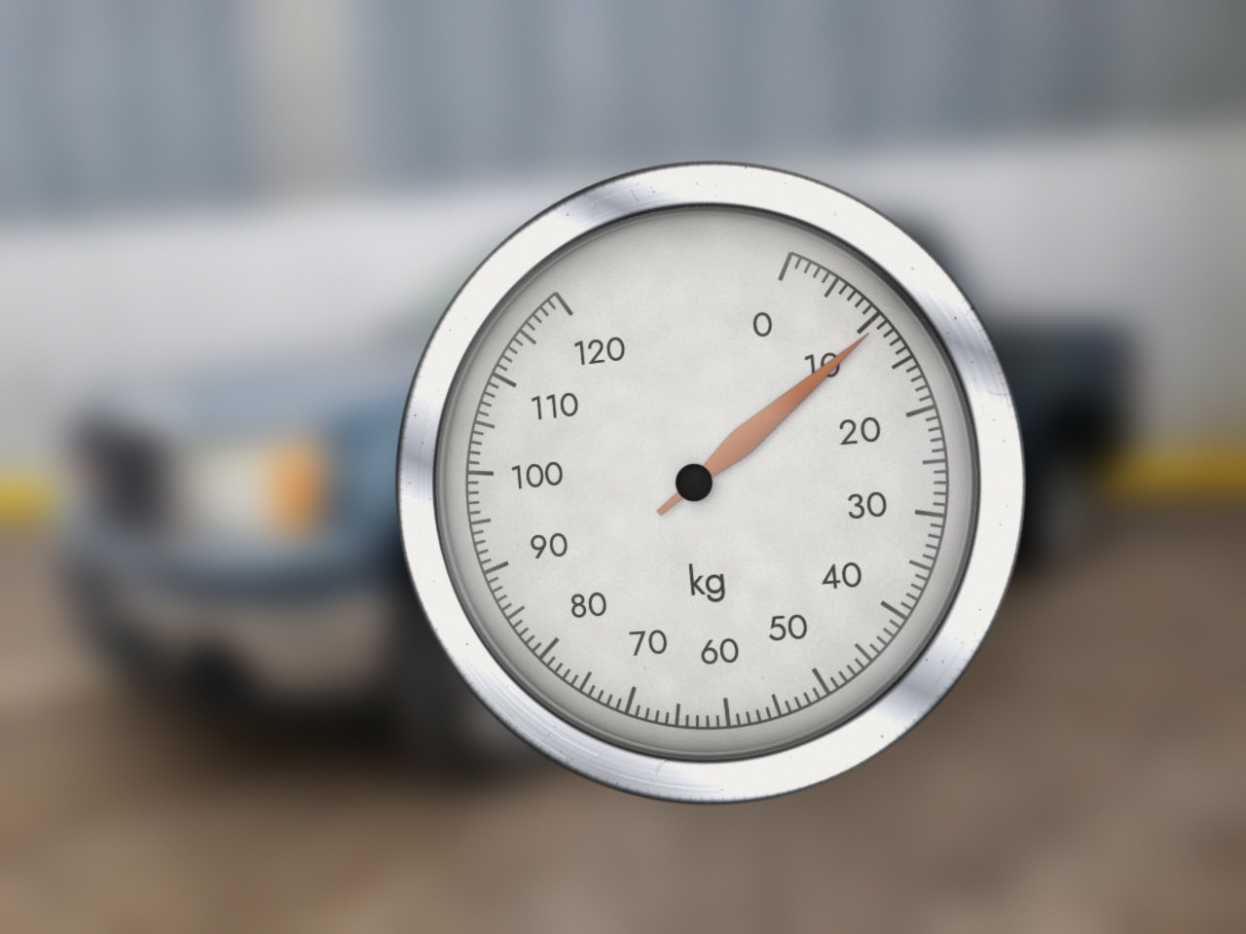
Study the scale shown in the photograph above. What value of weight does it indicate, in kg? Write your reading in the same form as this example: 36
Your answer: 11
